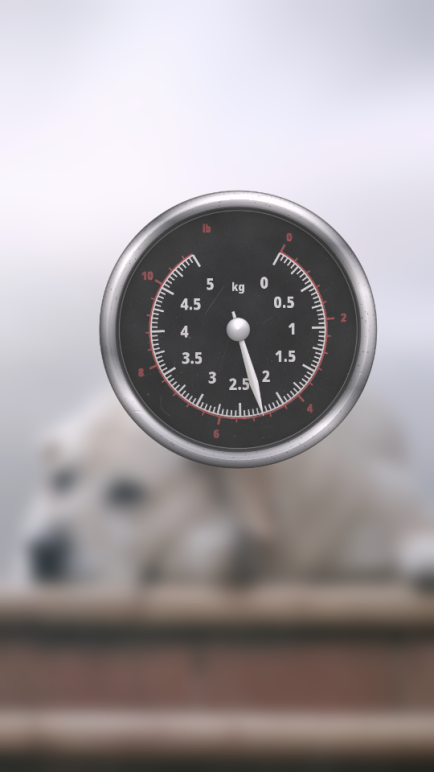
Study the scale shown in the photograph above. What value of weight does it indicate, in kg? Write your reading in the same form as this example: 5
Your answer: 2.25
